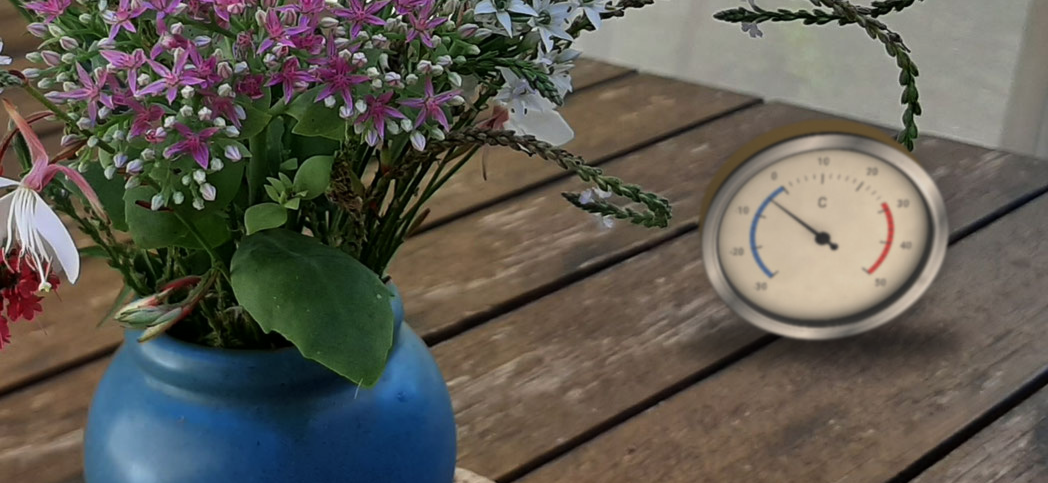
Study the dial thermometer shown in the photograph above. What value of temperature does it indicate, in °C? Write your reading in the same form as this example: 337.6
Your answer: -4
